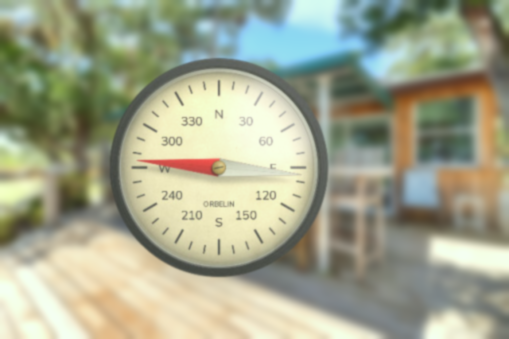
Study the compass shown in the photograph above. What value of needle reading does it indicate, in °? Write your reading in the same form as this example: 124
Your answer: 275
